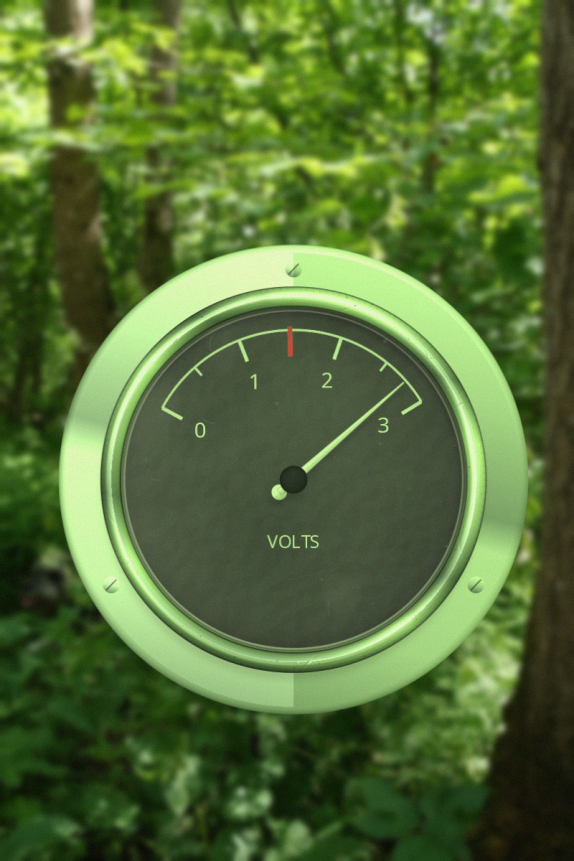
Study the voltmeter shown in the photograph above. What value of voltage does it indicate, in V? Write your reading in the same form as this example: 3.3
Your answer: 2.75
